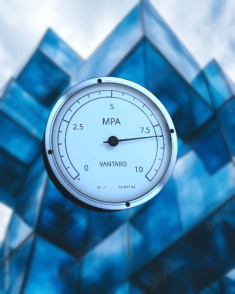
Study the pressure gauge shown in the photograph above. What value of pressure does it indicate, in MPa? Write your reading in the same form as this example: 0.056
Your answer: 8
